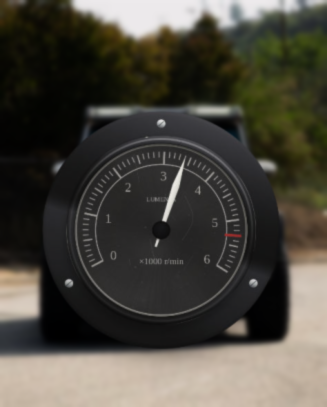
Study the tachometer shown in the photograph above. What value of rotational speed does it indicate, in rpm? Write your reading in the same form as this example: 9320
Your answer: 3400
